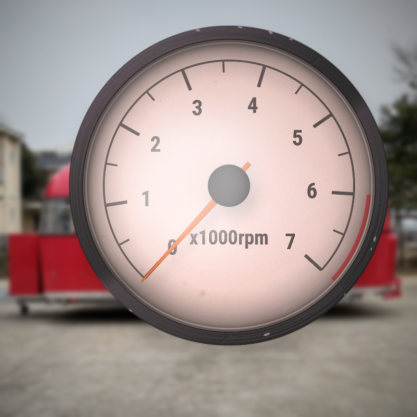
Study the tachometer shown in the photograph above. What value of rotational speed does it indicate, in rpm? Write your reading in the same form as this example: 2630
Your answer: 0
